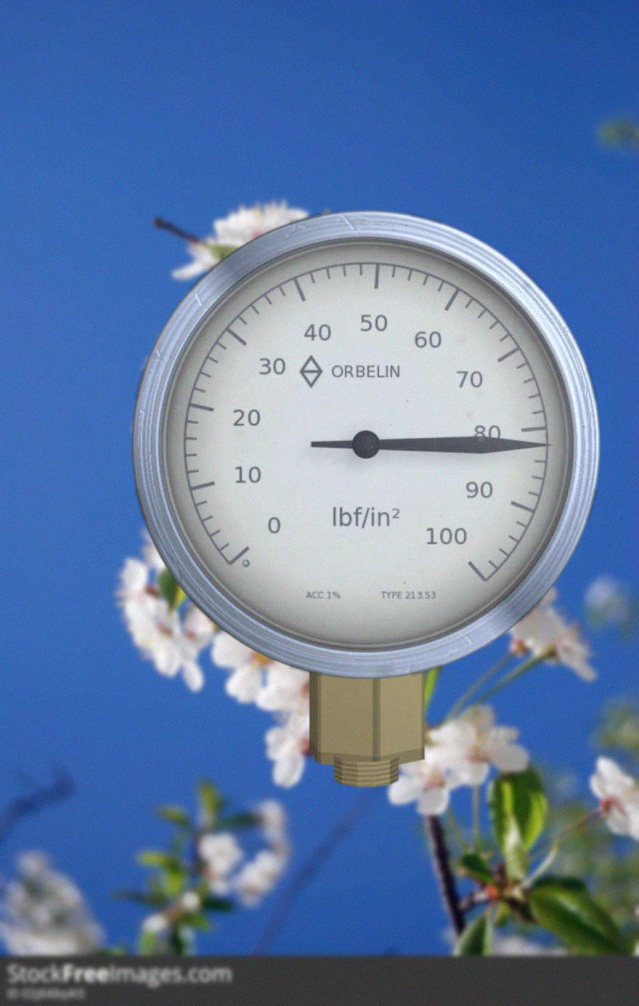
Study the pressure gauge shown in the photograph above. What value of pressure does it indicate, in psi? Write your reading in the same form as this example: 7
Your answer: 82
